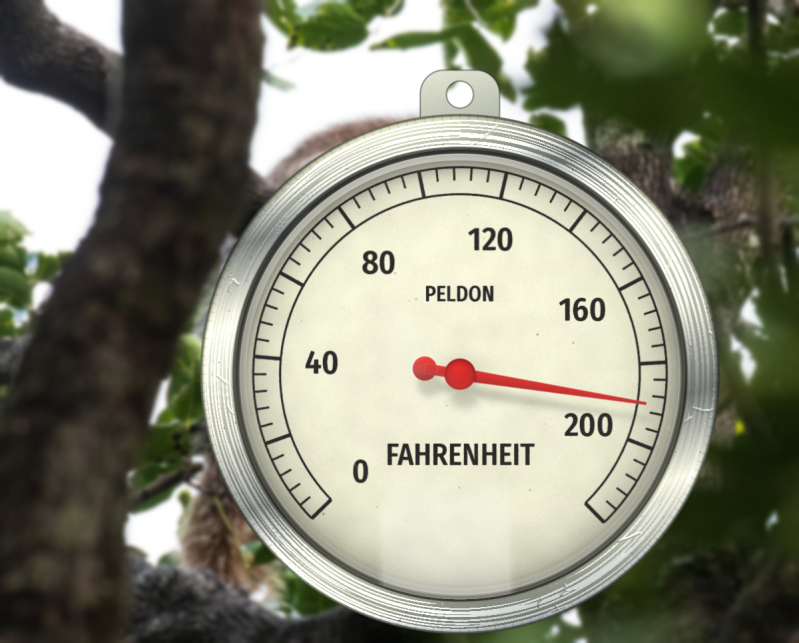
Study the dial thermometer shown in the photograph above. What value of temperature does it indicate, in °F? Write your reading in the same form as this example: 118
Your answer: 190
